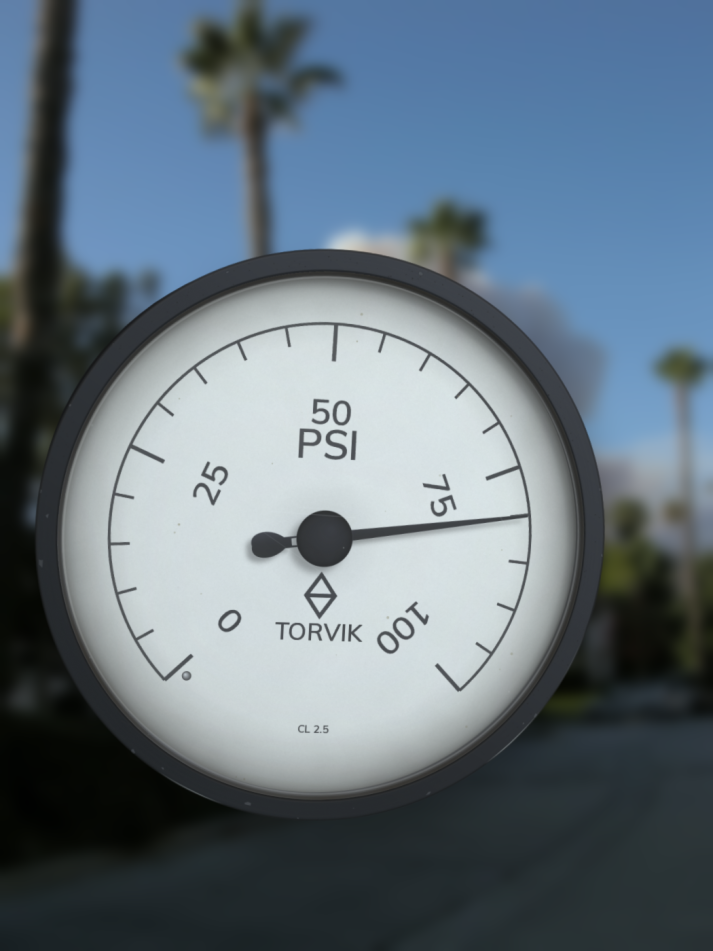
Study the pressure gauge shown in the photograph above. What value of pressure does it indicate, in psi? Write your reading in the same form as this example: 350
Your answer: 80
